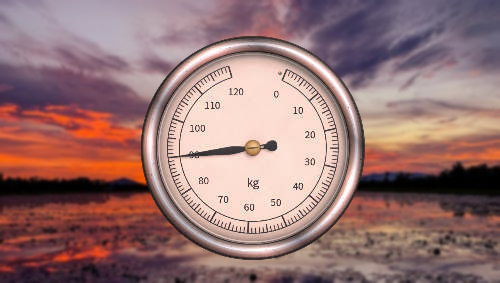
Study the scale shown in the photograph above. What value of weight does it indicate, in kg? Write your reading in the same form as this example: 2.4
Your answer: 90
